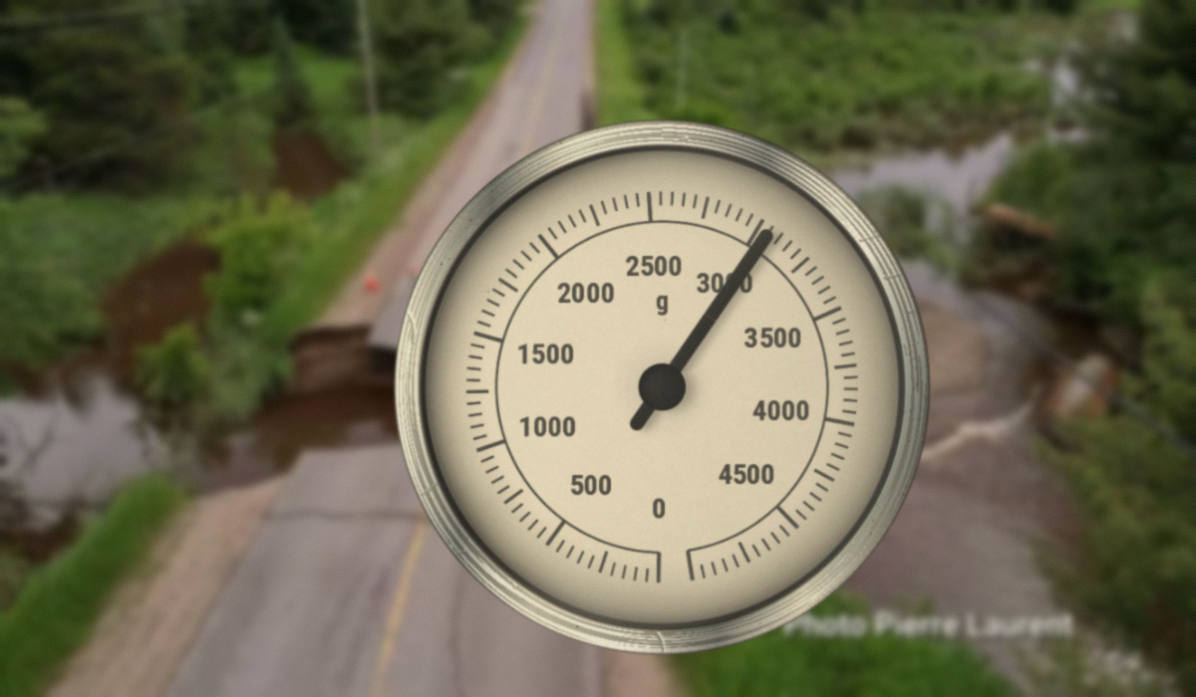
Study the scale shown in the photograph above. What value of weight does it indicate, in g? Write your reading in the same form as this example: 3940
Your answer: 3050
